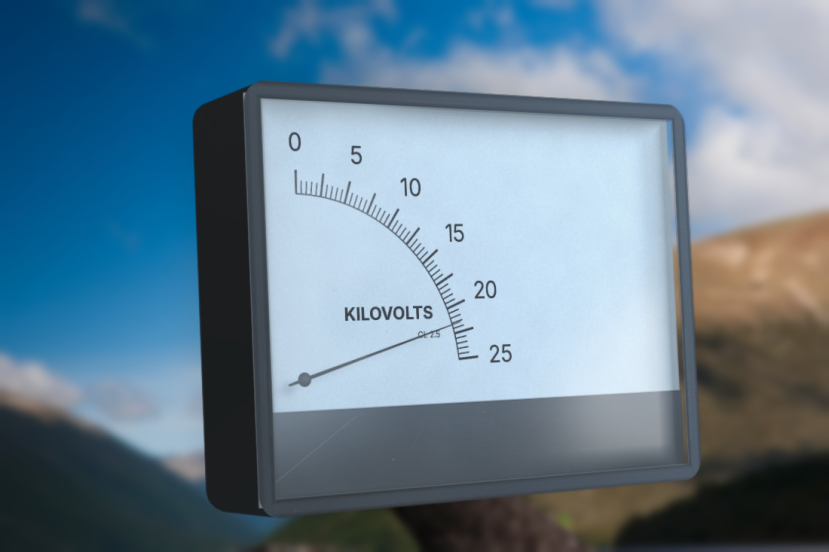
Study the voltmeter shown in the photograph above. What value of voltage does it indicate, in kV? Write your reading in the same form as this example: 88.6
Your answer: 21.5
